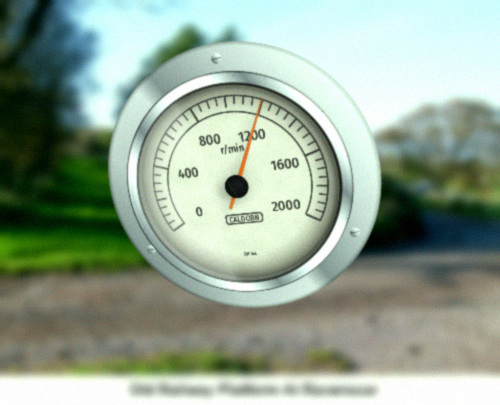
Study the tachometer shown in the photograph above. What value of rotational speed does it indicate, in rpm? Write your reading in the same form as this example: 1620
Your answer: 1200
